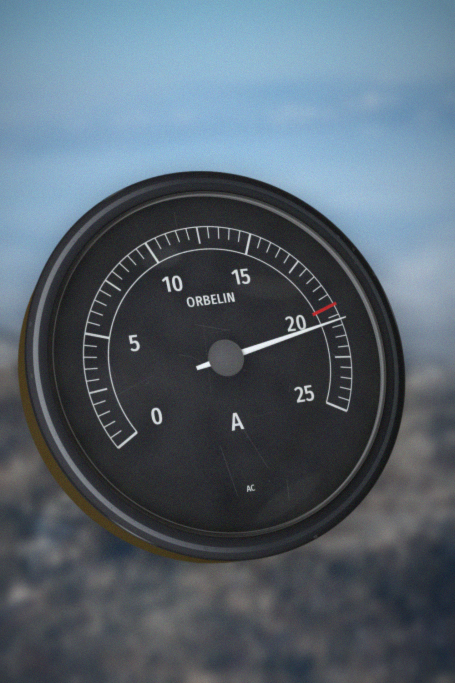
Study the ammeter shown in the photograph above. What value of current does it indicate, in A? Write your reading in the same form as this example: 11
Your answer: 20.75
